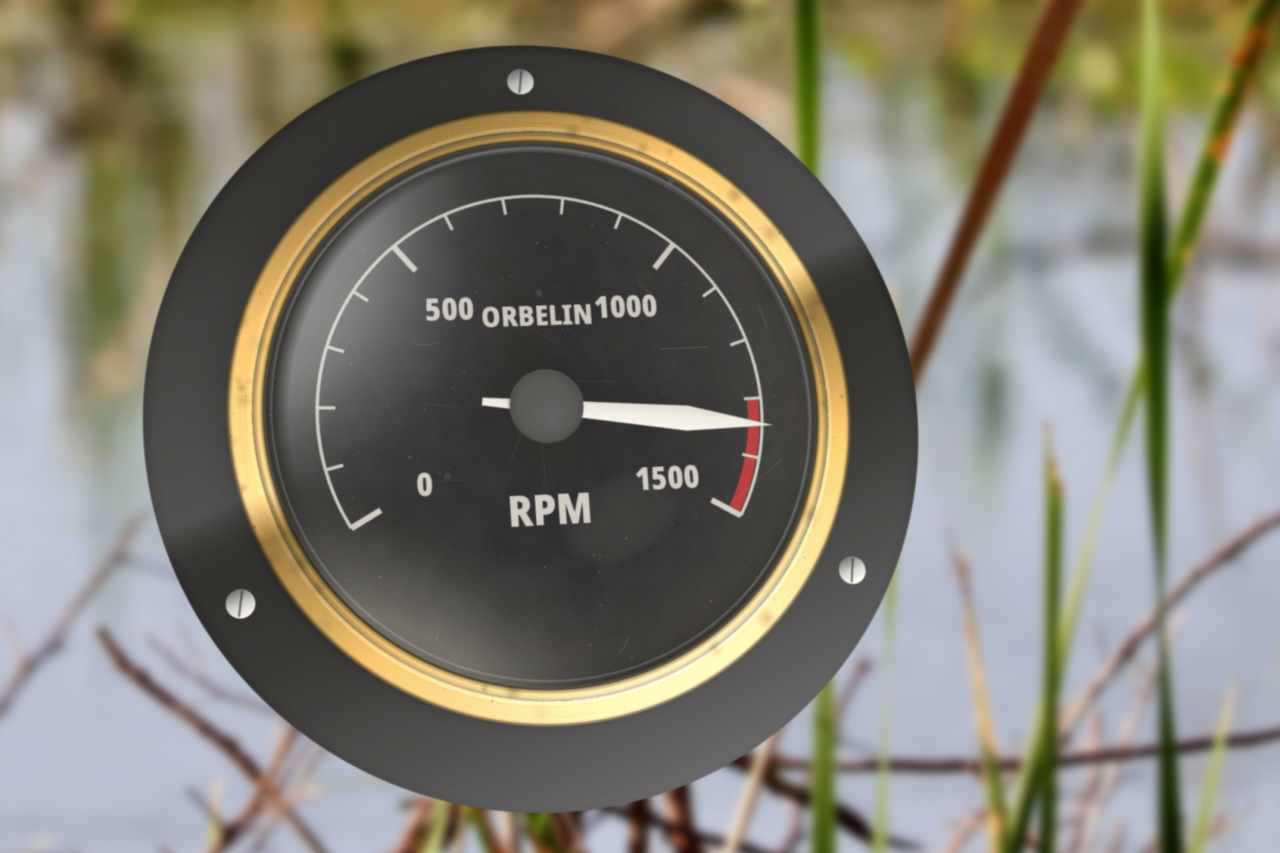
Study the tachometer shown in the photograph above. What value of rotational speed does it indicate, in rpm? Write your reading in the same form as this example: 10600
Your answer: 1350
